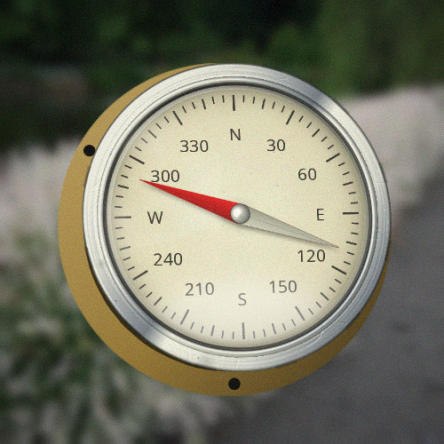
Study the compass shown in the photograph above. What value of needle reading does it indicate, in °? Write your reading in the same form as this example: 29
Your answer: 290
